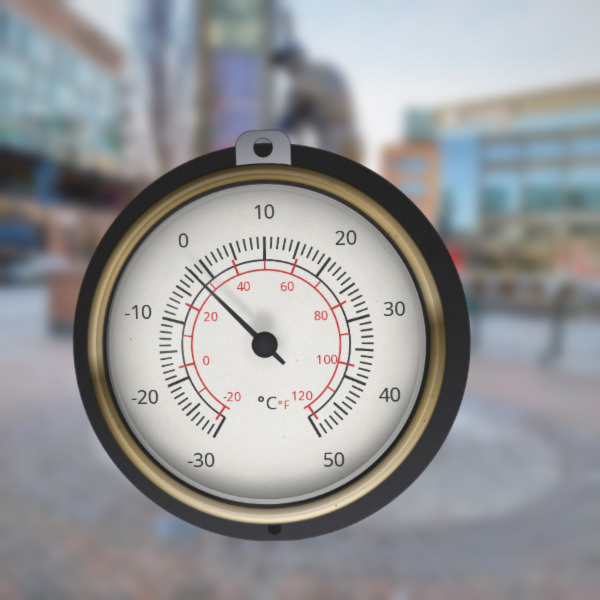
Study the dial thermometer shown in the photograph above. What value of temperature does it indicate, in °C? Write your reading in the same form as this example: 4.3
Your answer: -2
